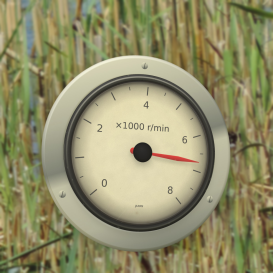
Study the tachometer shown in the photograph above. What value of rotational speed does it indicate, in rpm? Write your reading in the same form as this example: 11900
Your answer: 6750
